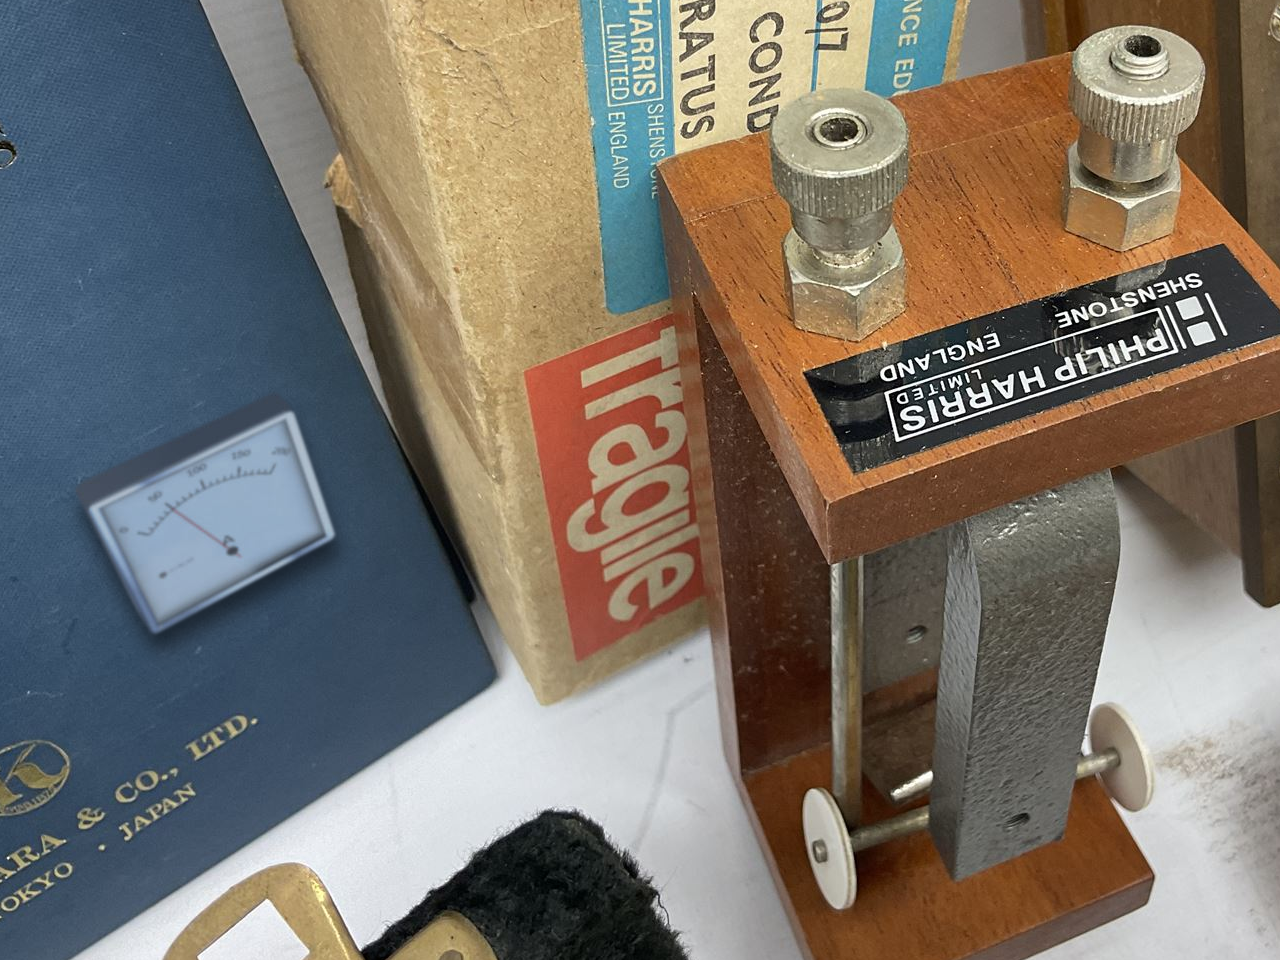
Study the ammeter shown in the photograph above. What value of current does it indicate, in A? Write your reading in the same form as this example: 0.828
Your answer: 50
